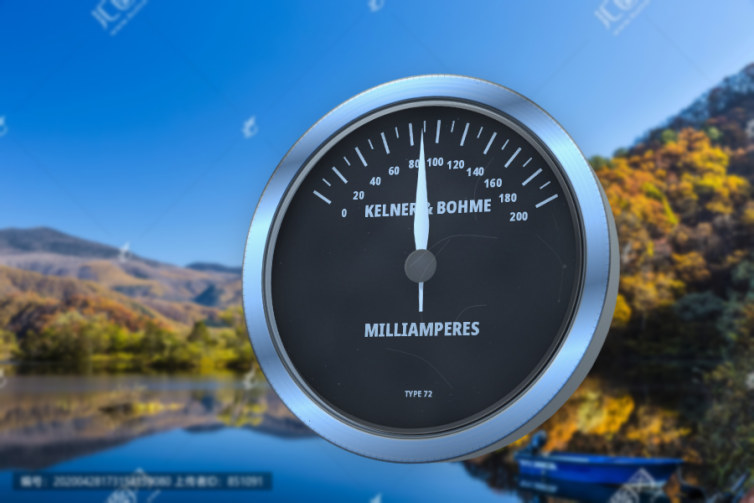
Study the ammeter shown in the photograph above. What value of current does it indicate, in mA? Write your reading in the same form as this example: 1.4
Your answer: 90
